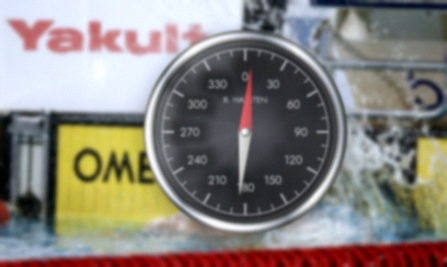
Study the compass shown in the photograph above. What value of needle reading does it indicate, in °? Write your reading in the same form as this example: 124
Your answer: 5
